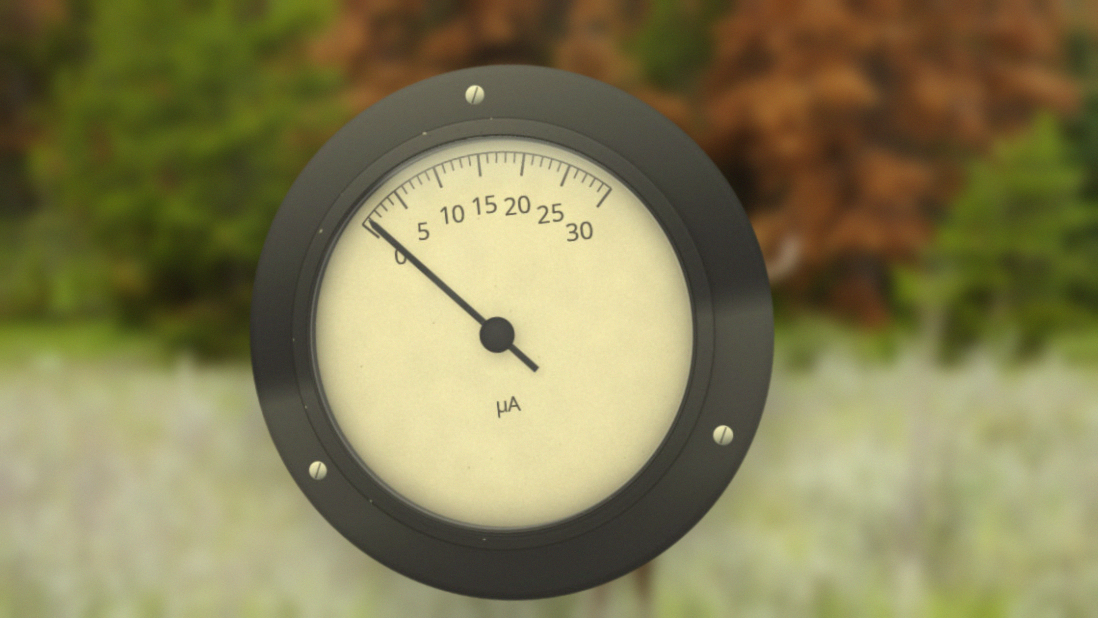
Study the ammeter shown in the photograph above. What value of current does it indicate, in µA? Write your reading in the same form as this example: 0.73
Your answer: 1
